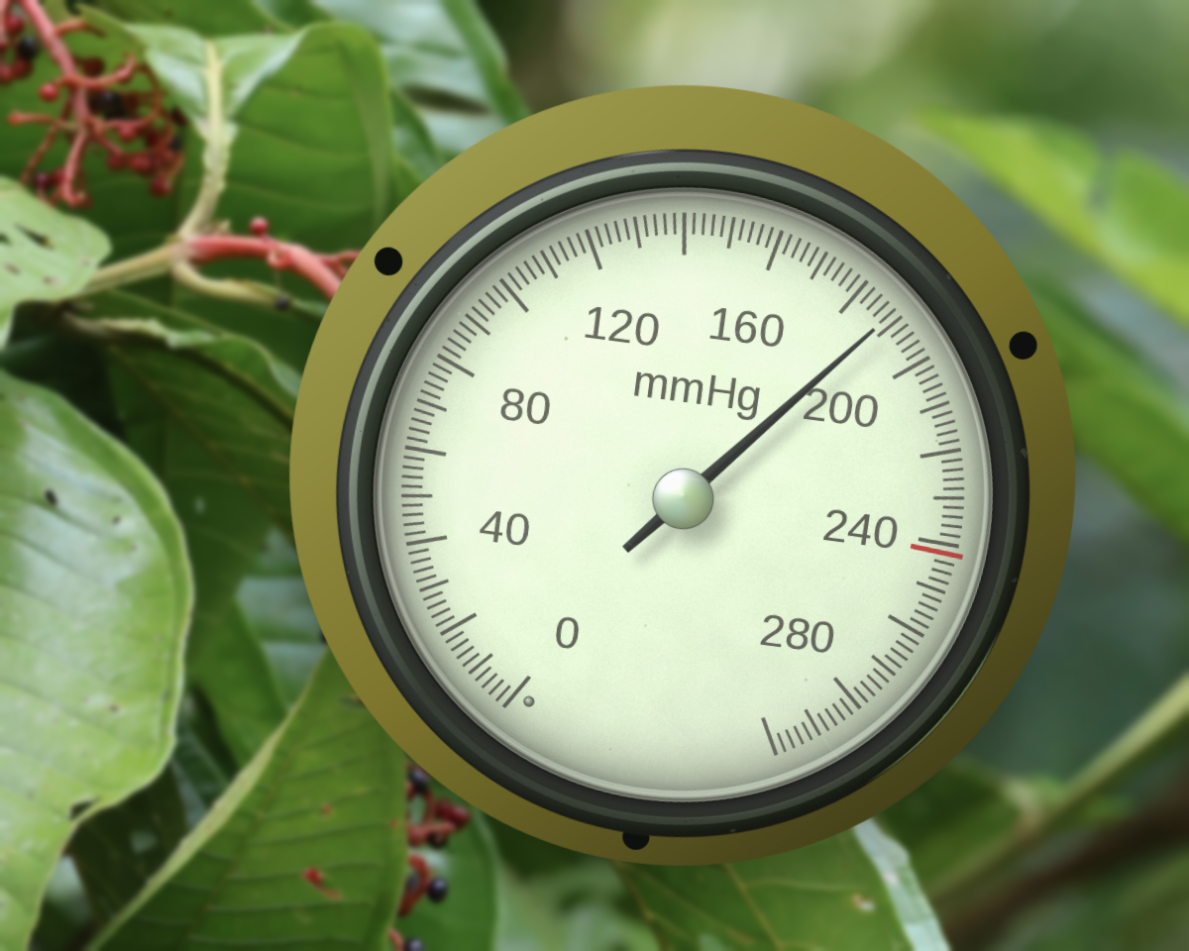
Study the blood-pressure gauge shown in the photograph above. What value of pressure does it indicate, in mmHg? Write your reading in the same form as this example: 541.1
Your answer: 188
